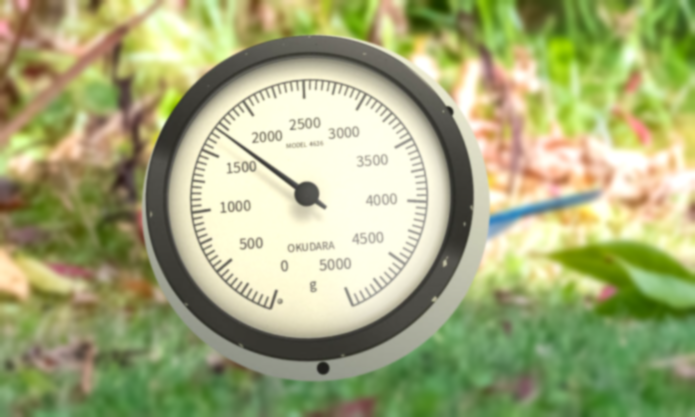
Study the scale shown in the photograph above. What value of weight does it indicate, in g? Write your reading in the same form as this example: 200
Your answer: 1700
